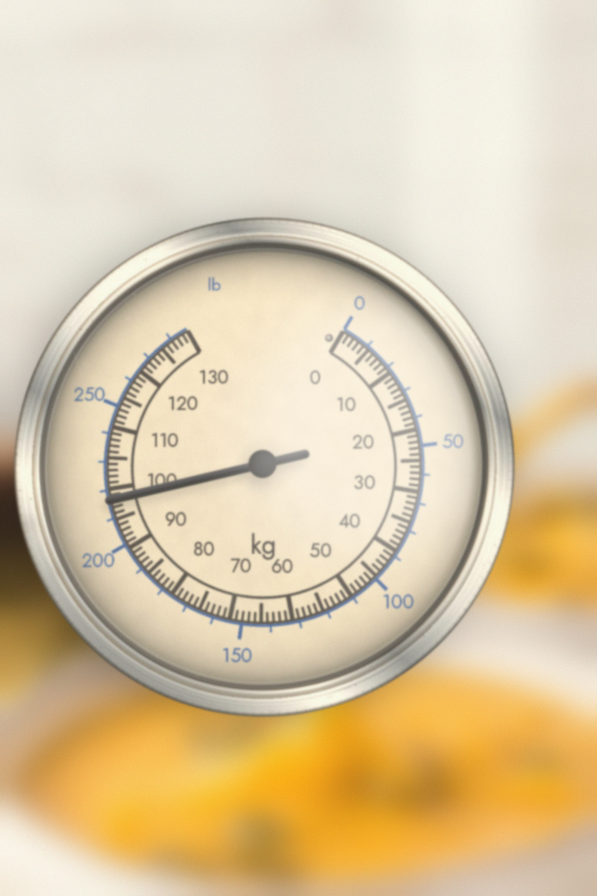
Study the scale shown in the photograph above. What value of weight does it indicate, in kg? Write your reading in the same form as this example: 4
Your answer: 98
